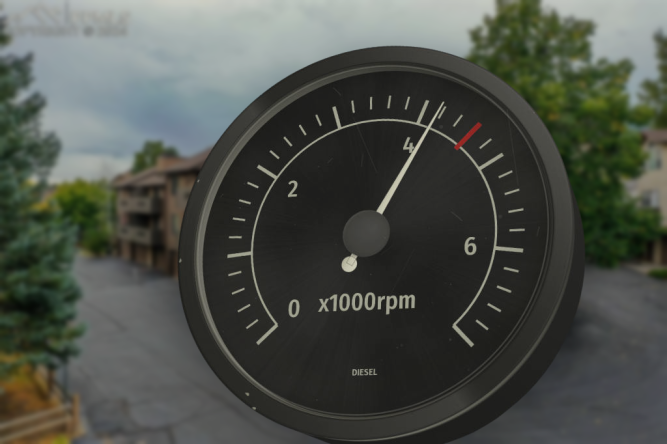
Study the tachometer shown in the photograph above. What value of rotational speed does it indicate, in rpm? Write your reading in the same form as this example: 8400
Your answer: 4200
